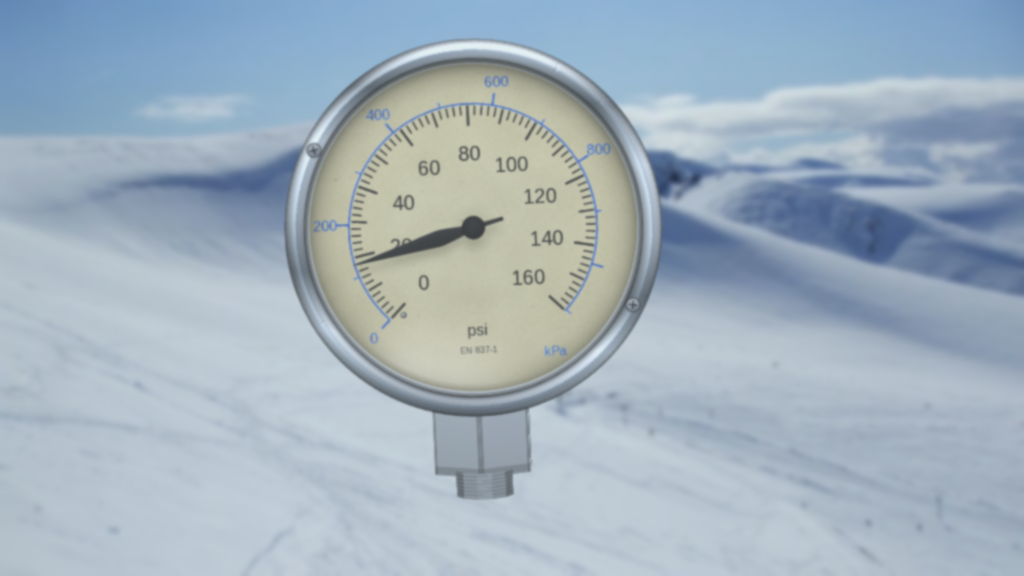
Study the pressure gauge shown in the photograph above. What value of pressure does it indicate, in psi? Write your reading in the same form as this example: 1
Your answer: 18
